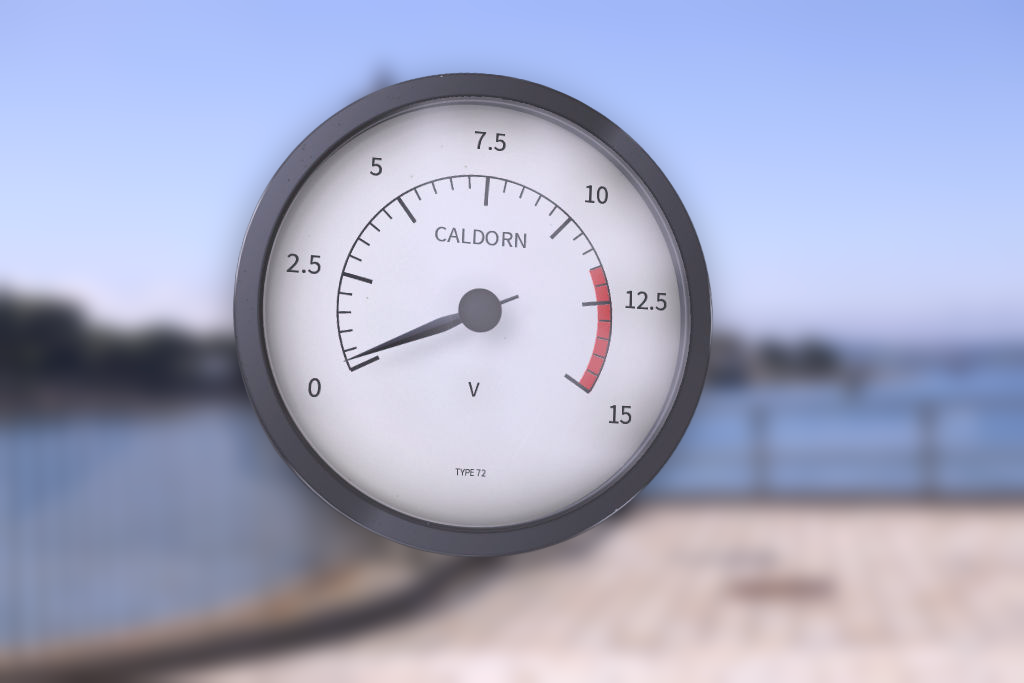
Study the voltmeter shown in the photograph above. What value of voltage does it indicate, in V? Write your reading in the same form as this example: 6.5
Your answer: 0.25
